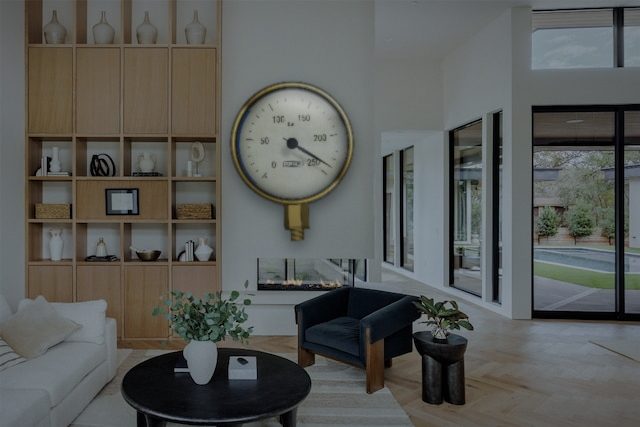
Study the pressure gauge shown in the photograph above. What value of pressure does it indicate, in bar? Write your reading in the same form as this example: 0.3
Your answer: 240
